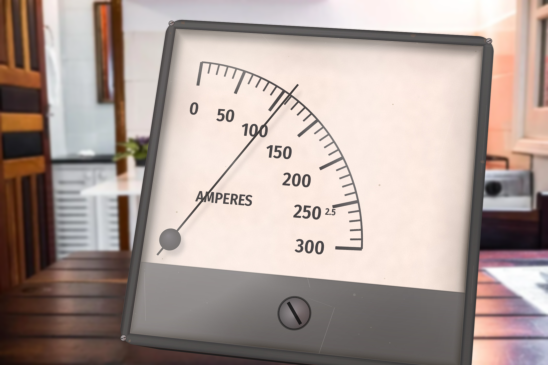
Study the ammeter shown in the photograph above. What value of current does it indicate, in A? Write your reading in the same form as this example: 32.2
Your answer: 110
